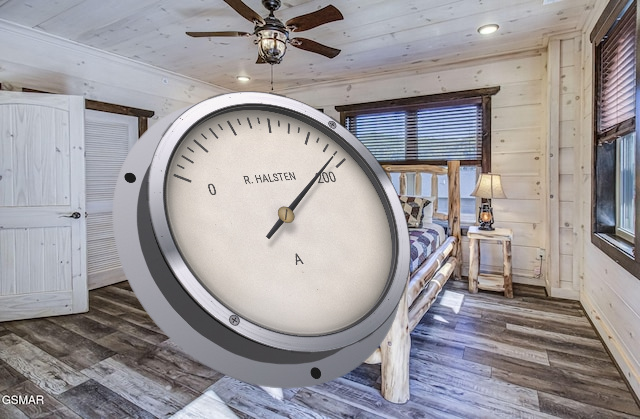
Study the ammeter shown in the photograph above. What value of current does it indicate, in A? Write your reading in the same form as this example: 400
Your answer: 190
